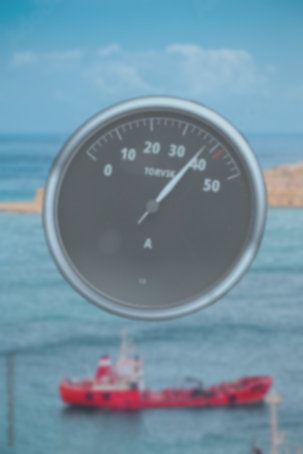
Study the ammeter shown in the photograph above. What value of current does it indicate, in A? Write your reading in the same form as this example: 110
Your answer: 38
